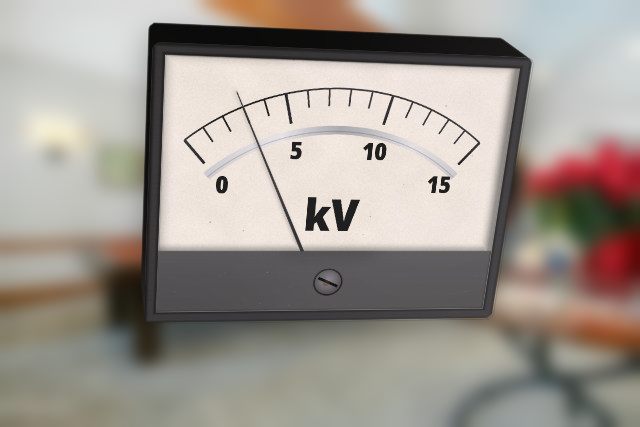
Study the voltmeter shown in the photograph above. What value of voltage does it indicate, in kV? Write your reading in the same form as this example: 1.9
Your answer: 3
